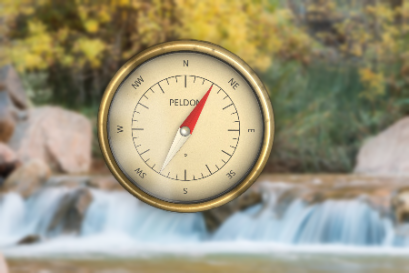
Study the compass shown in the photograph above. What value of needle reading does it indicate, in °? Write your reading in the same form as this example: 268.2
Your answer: 30
